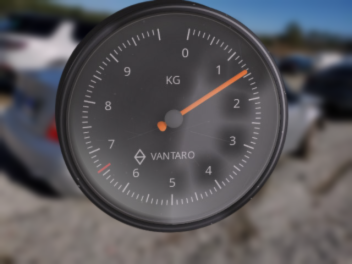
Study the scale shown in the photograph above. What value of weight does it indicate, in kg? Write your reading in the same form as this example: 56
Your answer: 1.4
